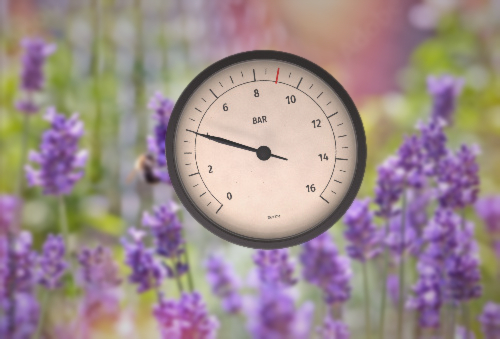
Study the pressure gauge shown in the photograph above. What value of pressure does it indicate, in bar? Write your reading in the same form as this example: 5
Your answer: 4
